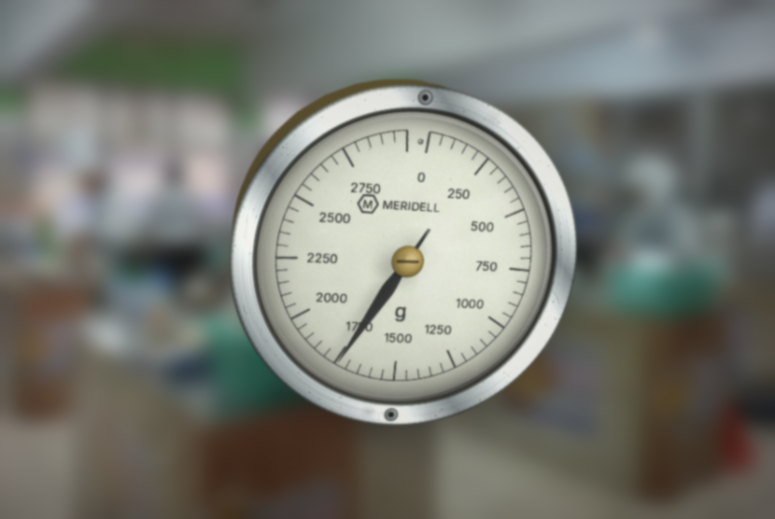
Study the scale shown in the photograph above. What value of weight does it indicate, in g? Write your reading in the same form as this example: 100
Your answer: 1750
